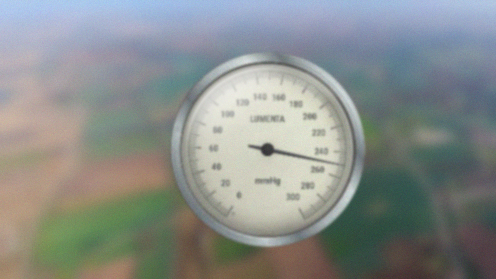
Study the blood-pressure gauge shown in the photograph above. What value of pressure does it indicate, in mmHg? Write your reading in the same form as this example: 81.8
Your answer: 250
